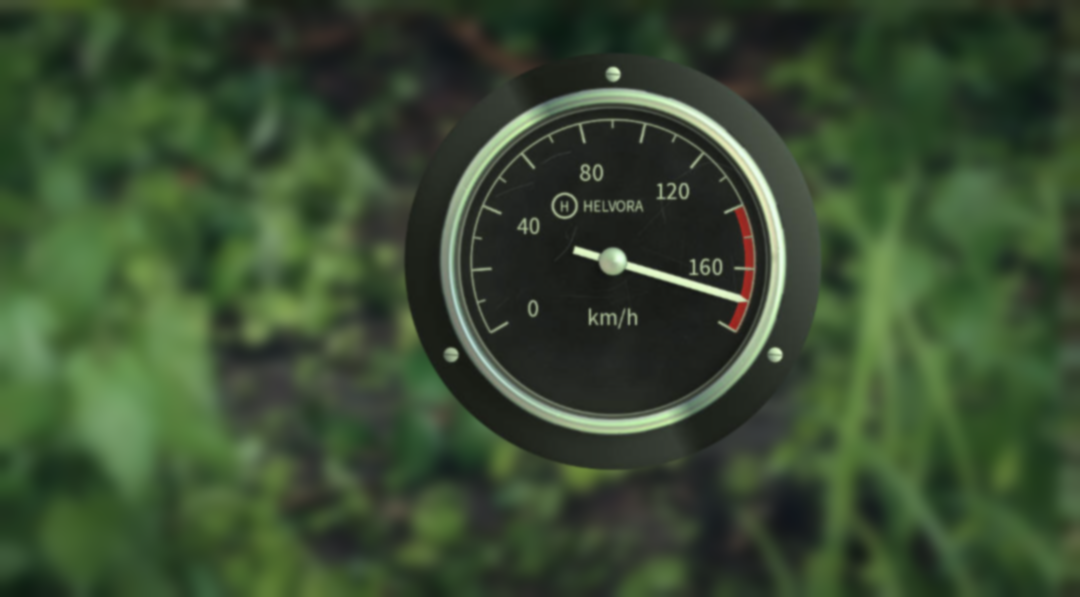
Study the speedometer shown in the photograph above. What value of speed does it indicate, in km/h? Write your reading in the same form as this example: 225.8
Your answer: 170
